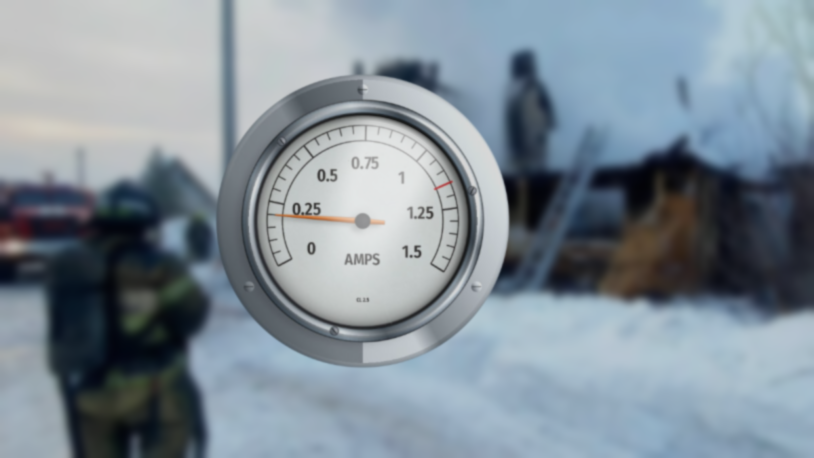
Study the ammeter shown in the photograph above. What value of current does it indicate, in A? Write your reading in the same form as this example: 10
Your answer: 0.2
